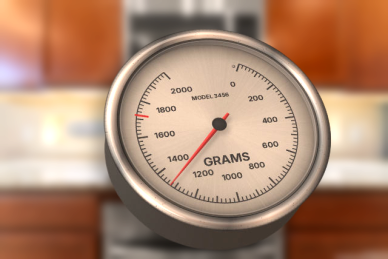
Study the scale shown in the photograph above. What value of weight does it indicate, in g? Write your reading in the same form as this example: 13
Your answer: 1320
